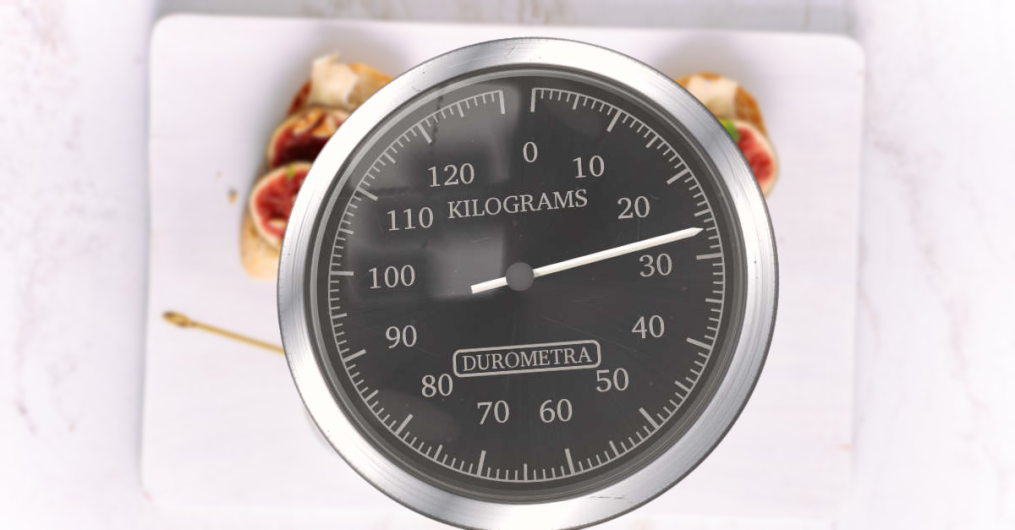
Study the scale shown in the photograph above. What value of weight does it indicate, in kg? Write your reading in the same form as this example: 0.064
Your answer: 27
